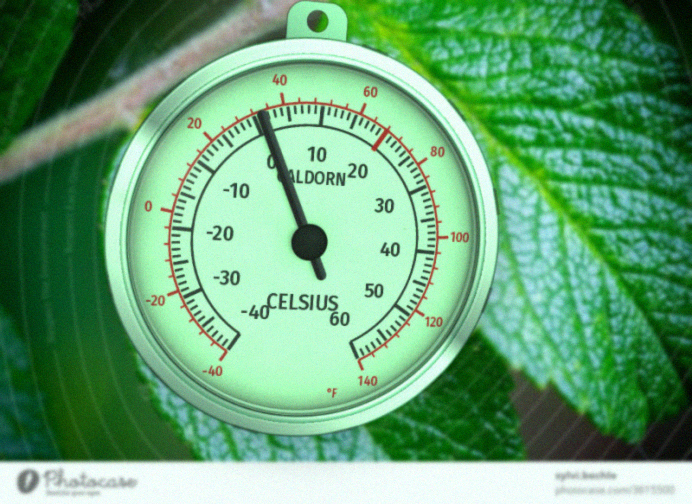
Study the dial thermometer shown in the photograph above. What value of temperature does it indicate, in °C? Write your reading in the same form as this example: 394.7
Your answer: 1
